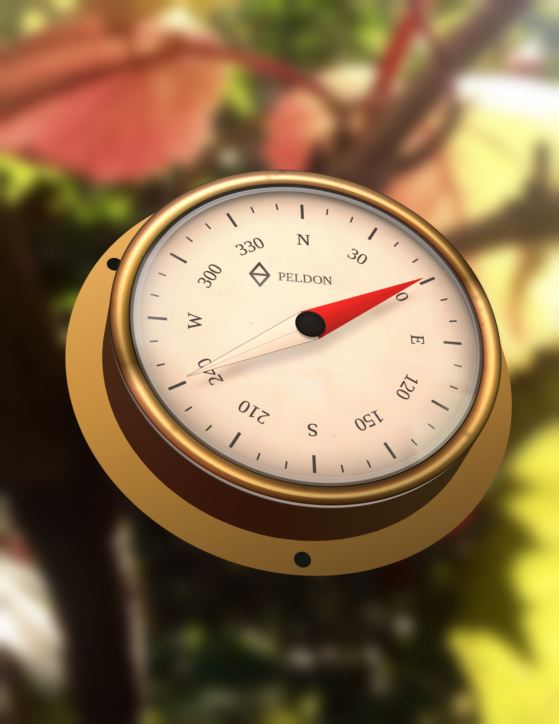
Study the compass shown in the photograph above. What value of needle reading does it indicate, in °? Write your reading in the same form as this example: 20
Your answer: 60
